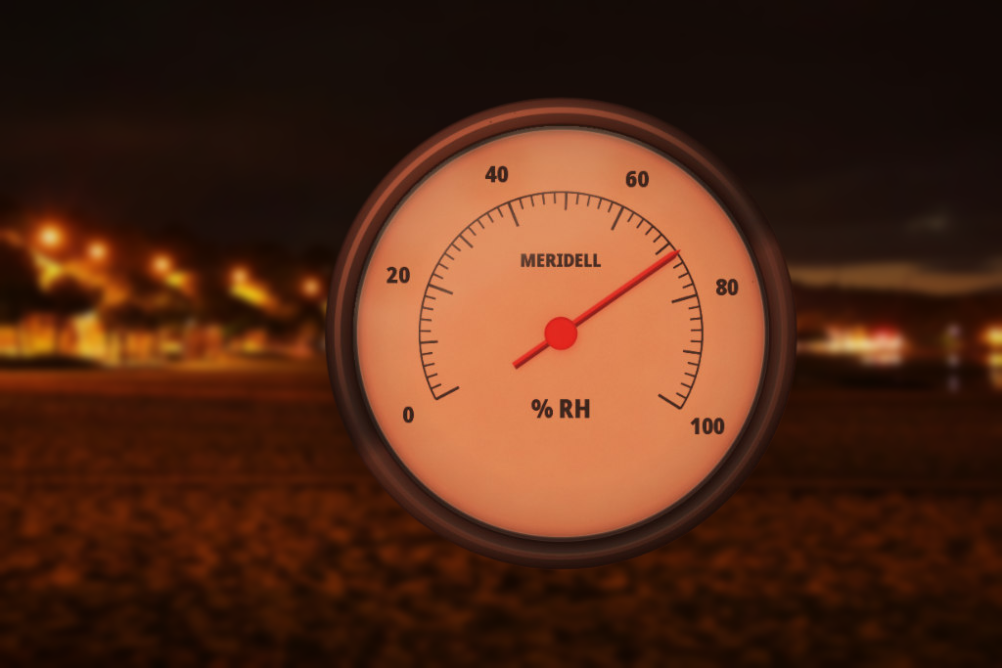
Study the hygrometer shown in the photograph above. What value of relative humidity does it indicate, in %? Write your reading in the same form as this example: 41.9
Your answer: 72
